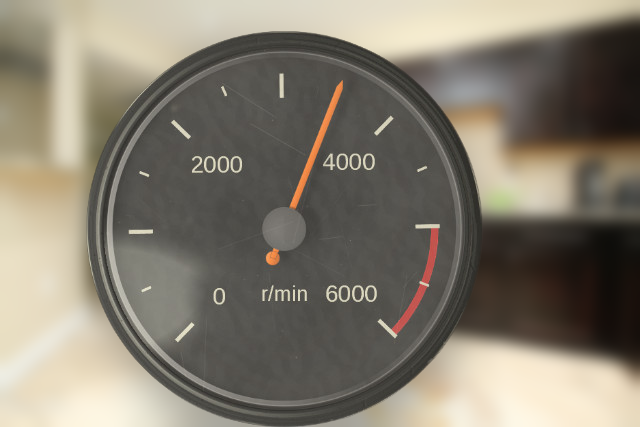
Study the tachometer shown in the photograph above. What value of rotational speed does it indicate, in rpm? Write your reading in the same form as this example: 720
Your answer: 3500
